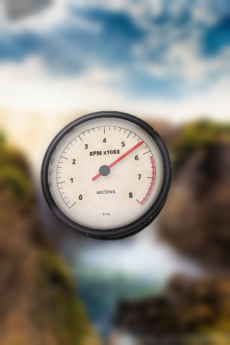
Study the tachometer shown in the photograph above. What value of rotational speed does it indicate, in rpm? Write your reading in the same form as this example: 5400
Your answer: 5600
